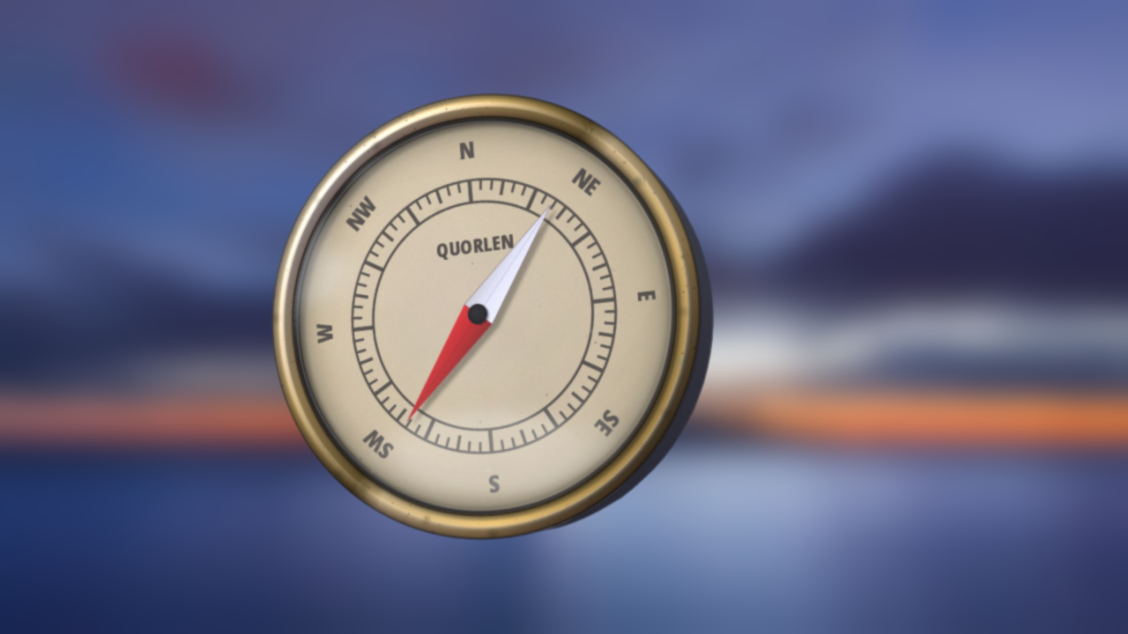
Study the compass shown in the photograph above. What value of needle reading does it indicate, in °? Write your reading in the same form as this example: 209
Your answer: 220
